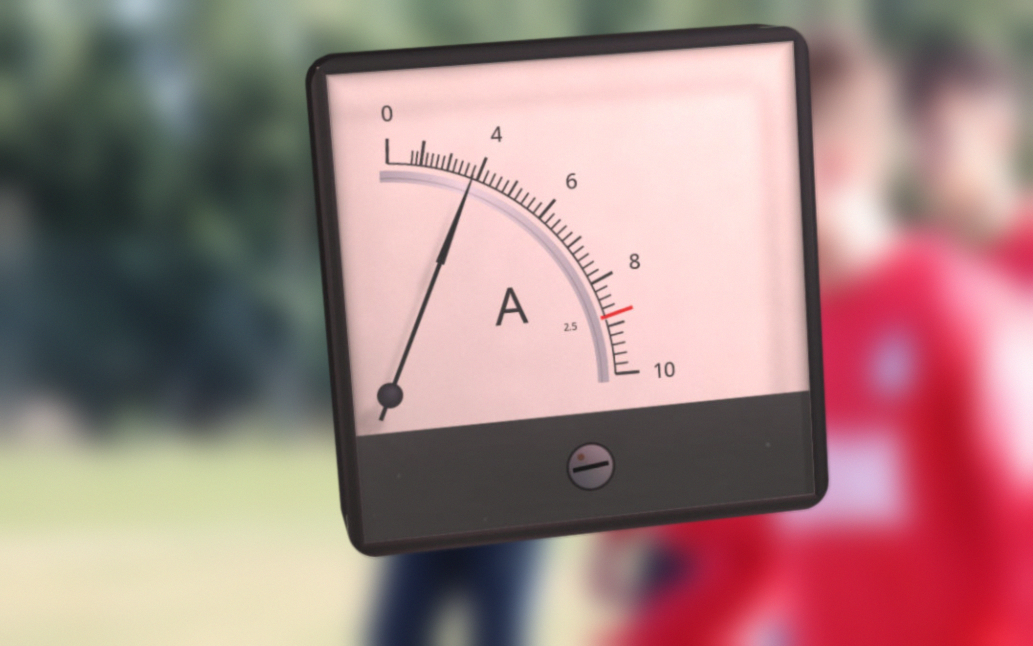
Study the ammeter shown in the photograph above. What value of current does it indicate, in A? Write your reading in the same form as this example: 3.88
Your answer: 3.8
